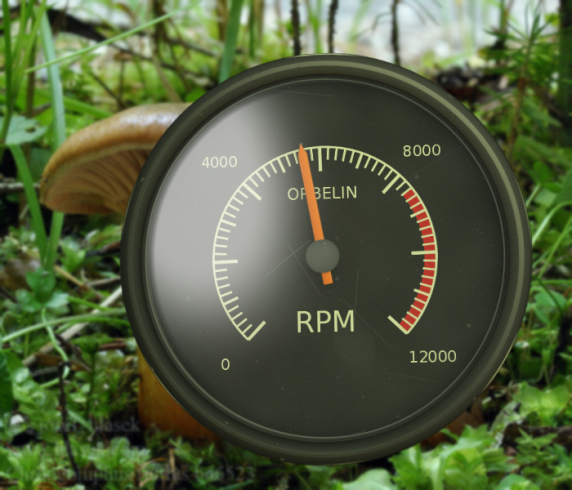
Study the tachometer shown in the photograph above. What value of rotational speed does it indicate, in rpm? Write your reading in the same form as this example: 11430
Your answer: 5600
